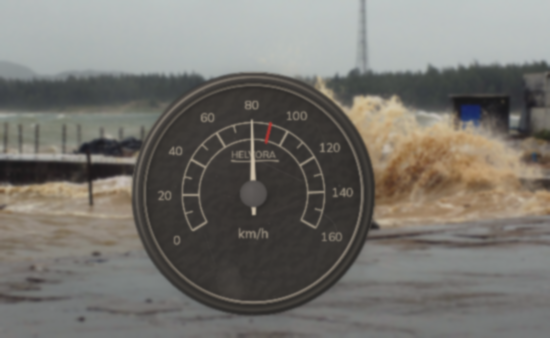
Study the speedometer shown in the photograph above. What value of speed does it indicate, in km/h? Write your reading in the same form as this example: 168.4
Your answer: 80
